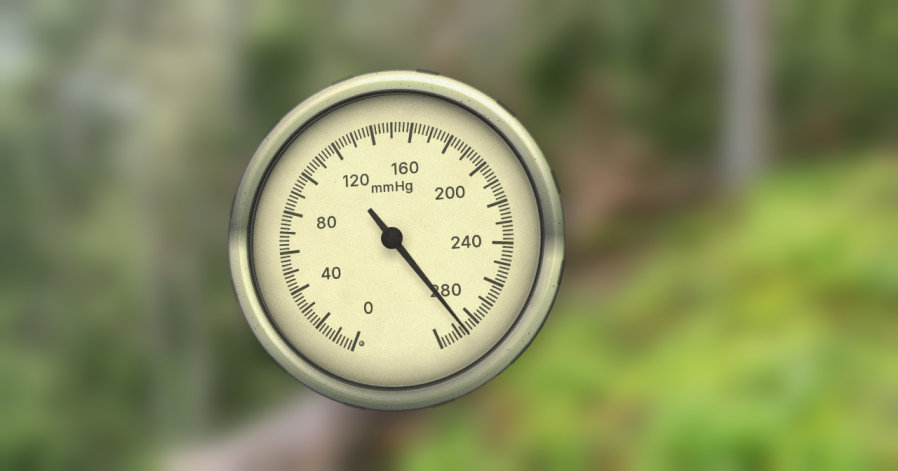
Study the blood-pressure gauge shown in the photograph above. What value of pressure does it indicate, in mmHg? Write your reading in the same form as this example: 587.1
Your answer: 286
